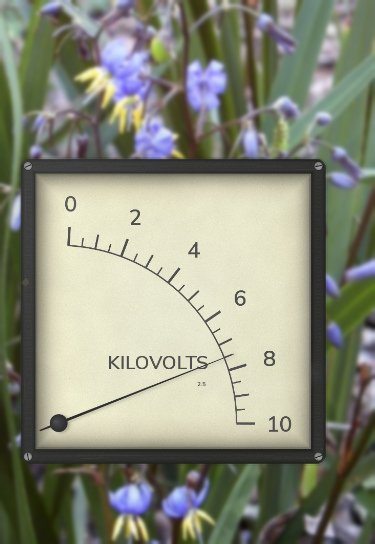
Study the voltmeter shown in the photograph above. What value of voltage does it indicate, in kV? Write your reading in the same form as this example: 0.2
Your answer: 7.5
